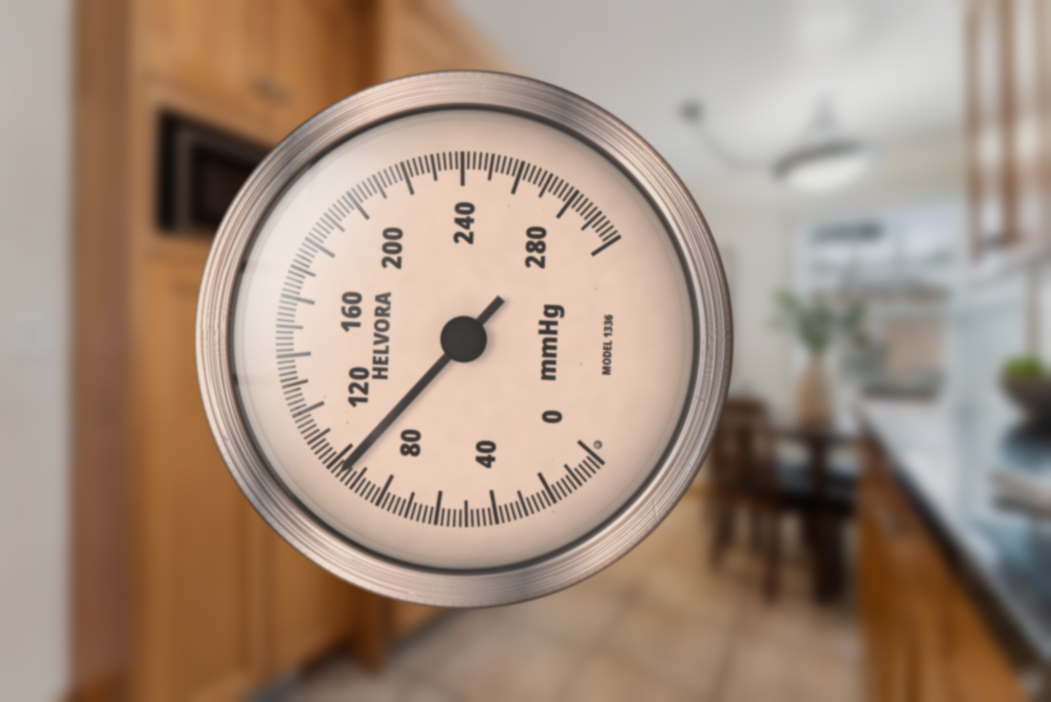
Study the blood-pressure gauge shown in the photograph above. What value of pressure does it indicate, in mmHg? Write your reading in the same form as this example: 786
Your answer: 96
